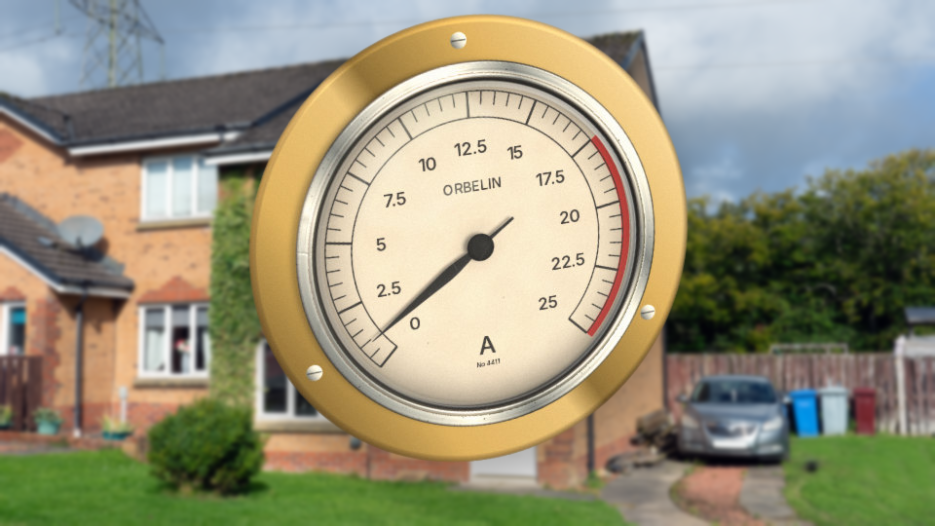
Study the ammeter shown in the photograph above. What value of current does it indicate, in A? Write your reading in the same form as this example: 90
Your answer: 1
